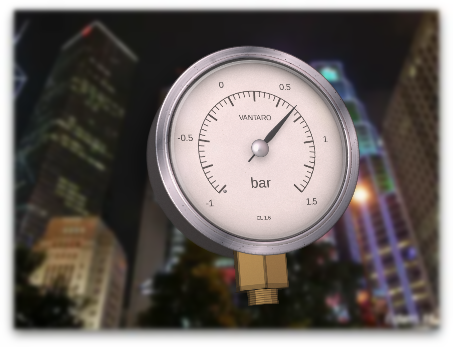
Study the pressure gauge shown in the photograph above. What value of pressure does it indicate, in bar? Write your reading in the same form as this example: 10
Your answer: 0.65
